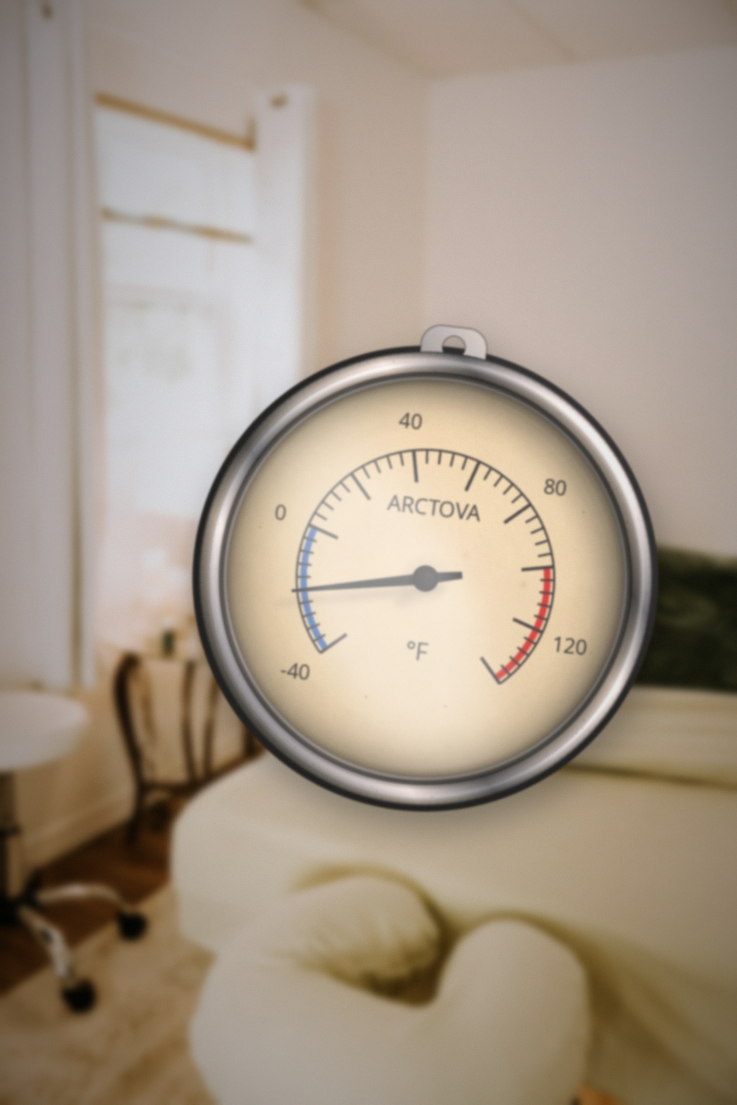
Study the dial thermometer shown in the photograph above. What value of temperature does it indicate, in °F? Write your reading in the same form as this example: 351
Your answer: -20
